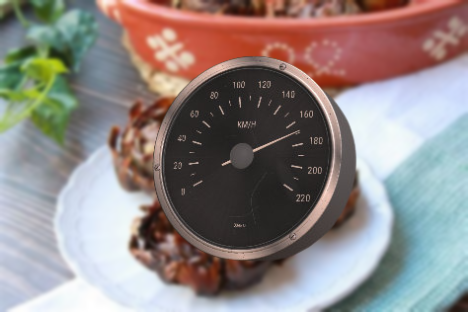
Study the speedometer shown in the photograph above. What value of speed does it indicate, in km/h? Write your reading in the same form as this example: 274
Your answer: 170
